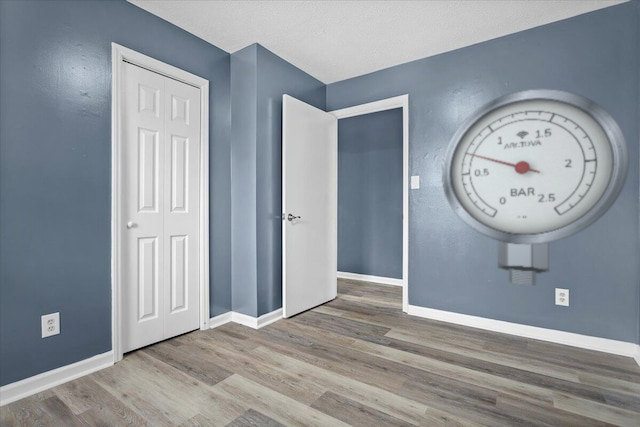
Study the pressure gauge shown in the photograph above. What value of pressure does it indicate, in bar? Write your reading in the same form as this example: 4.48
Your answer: 0.7
